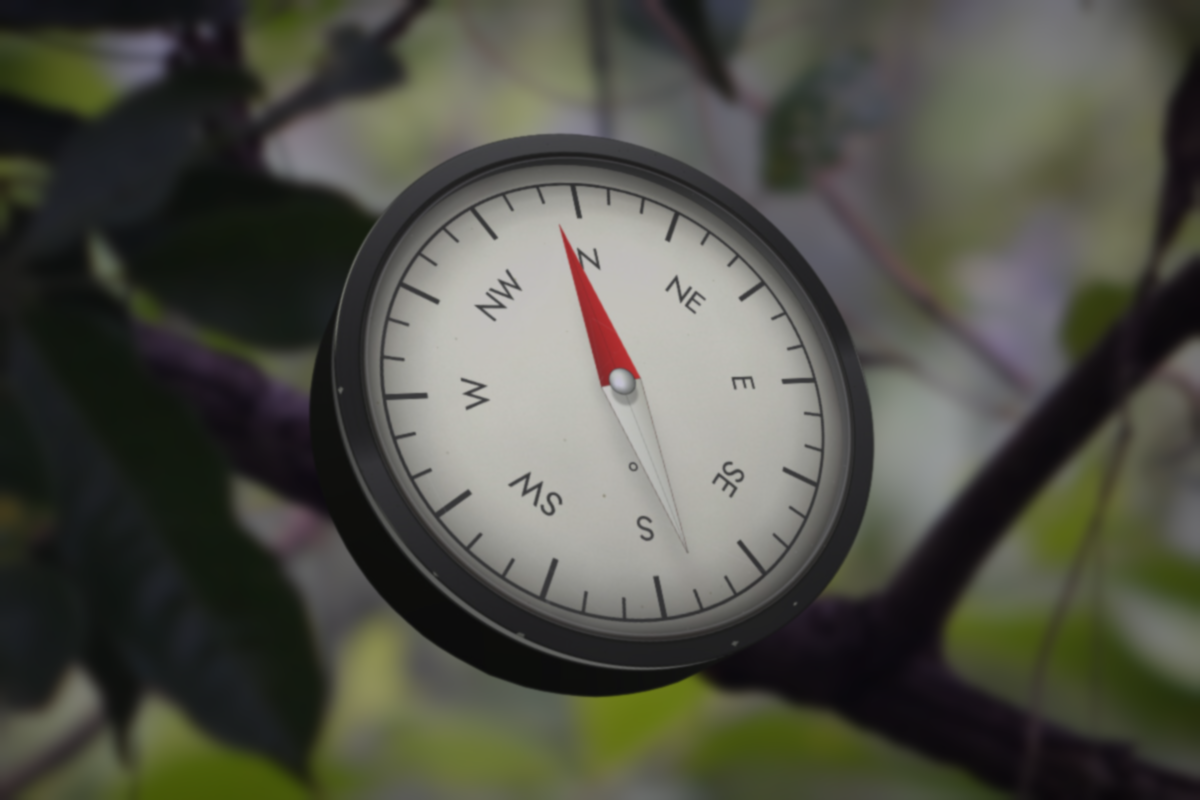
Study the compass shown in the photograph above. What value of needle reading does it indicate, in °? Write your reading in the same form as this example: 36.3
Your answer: 350
